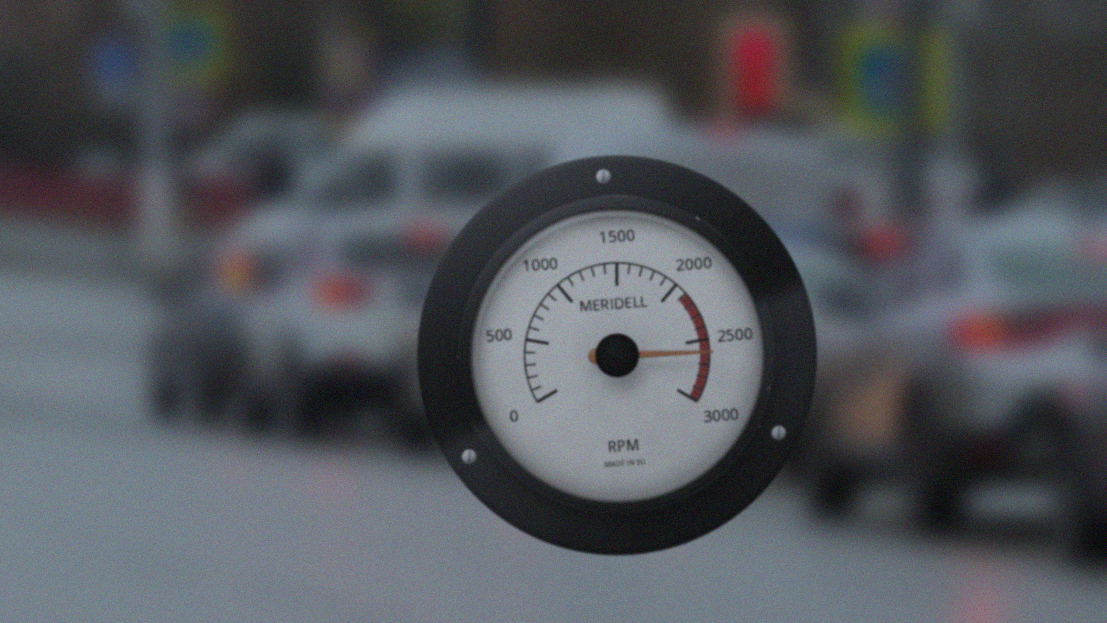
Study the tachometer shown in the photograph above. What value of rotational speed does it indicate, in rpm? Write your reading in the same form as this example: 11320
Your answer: 2600
